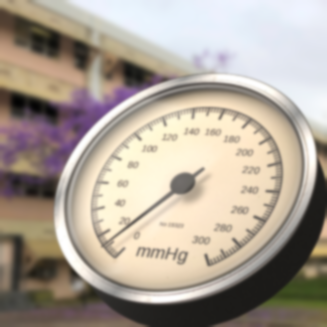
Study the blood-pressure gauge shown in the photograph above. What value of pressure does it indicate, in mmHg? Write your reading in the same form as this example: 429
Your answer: 10
